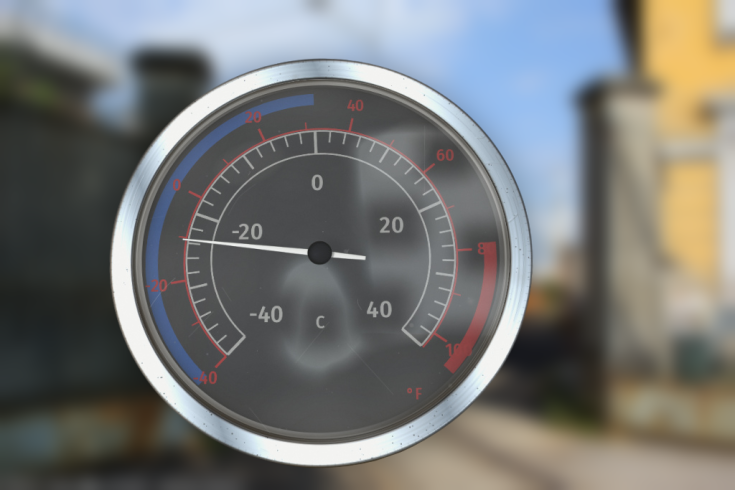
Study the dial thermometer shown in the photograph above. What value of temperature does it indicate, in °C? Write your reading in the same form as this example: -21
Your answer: -24
